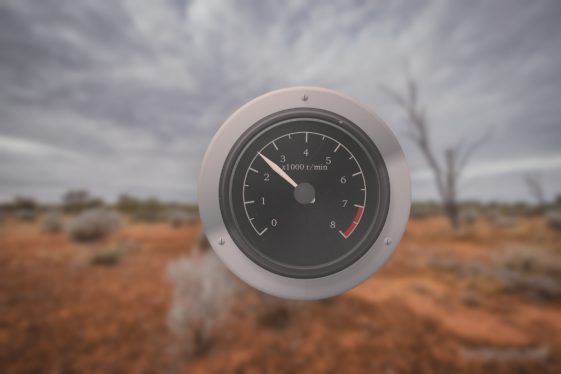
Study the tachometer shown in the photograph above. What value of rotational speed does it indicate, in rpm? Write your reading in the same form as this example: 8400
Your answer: 2500
